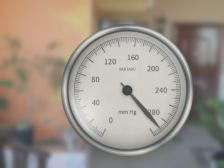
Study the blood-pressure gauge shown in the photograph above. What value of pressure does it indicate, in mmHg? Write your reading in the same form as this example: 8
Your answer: 290
